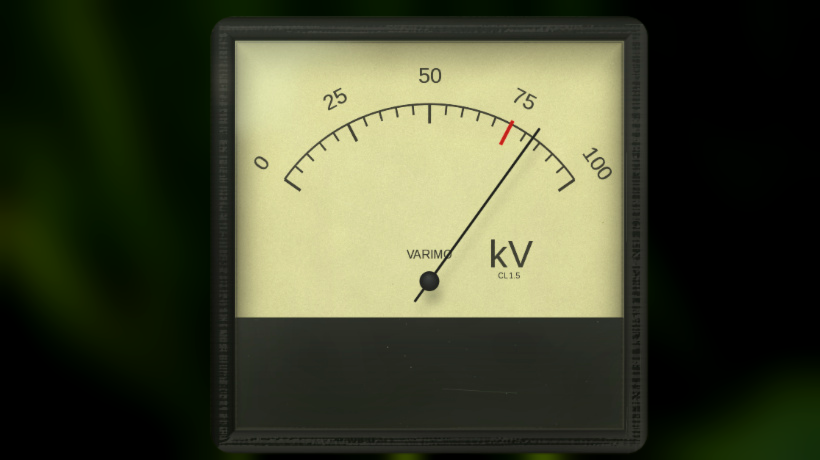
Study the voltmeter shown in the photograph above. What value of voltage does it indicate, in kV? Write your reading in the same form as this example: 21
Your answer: 82.5
